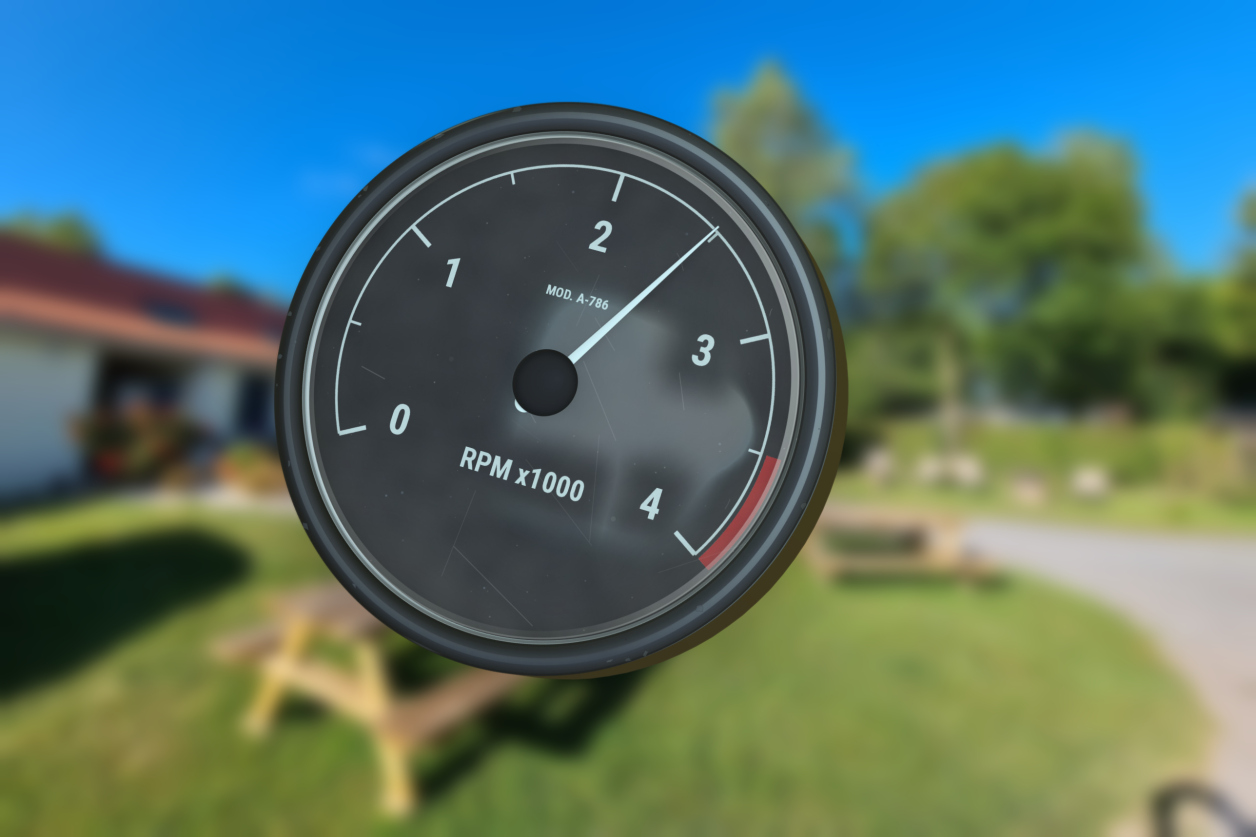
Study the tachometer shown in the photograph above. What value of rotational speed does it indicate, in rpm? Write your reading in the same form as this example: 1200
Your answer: 2500
